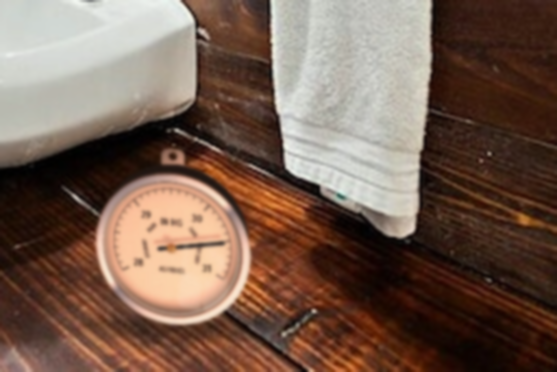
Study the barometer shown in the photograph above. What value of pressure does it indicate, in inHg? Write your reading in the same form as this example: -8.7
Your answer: 30.5
